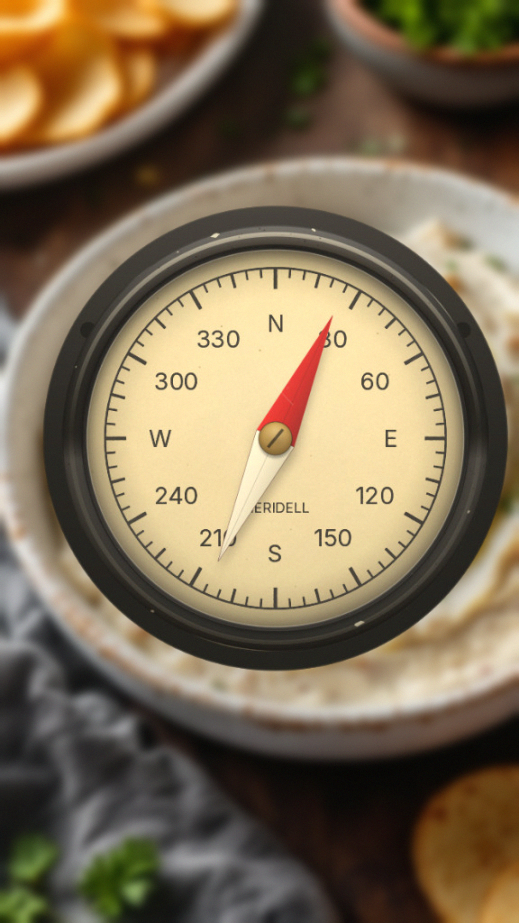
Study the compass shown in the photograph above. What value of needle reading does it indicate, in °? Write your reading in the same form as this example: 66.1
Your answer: 25
